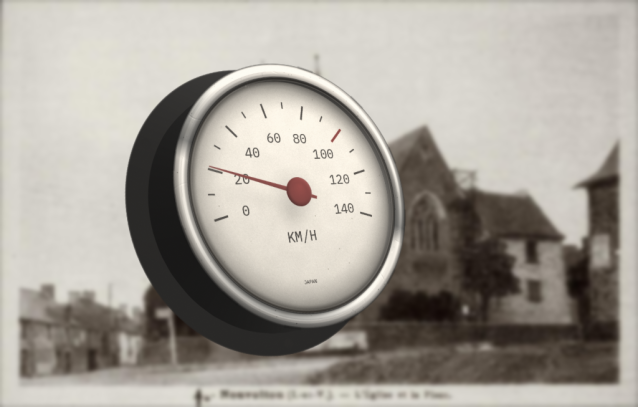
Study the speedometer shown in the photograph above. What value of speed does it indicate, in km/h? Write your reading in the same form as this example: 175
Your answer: 20
